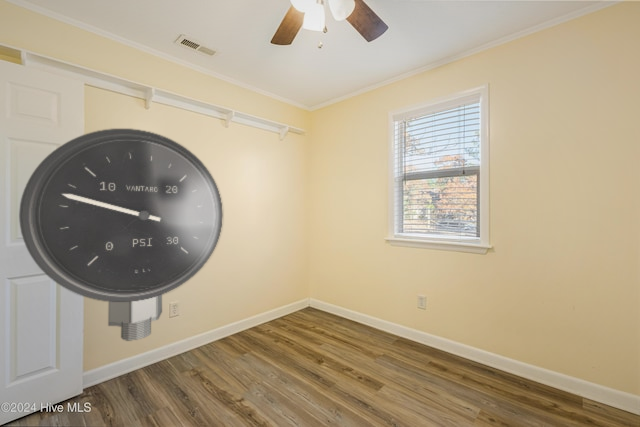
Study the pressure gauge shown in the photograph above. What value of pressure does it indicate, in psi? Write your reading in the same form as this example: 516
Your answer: 7
